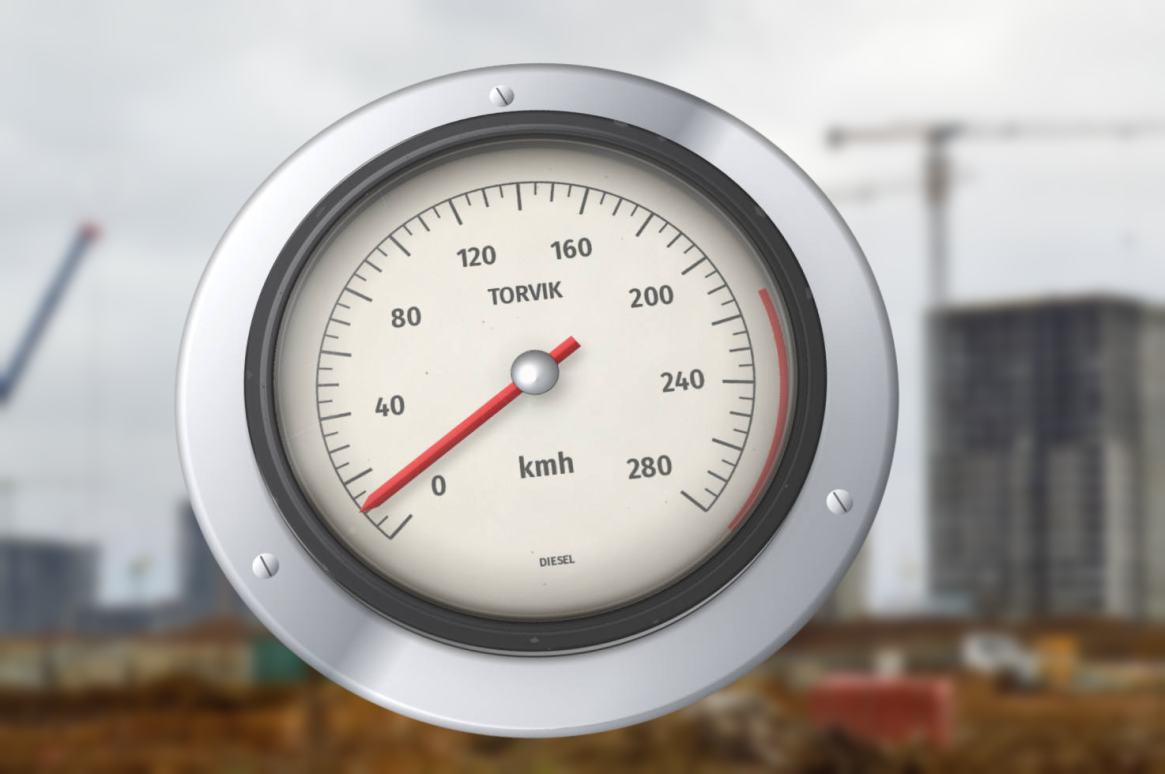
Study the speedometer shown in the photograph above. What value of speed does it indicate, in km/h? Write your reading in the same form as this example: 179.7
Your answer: 10
